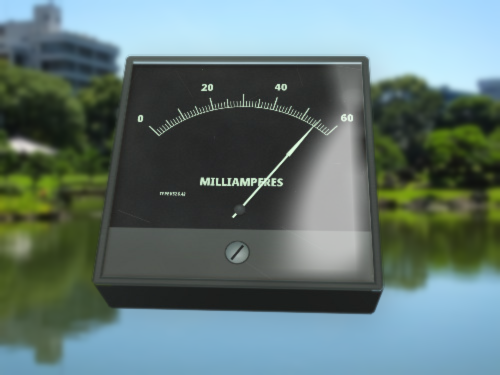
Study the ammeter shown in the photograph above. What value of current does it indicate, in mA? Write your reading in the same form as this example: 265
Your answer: 55
